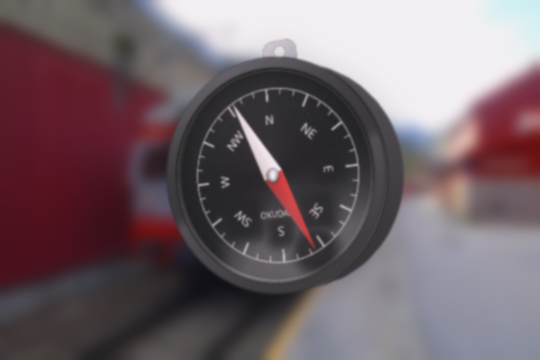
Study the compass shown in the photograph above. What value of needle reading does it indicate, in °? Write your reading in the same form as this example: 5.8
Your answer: 155
